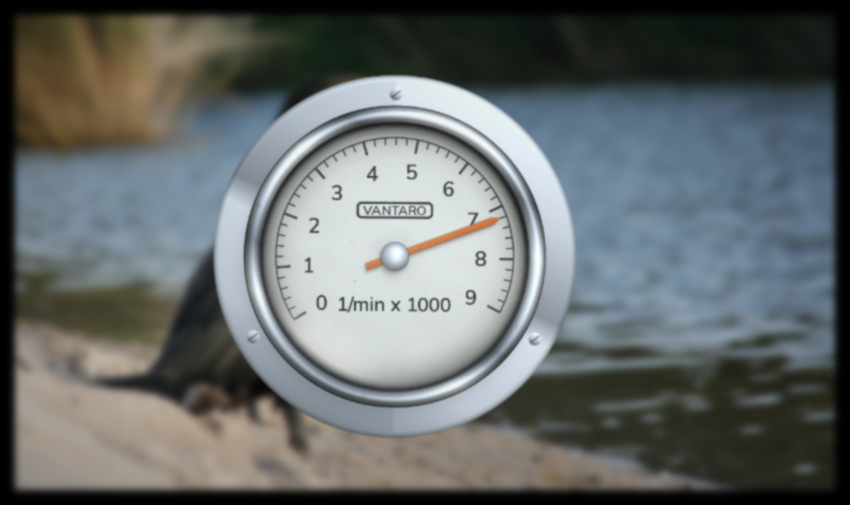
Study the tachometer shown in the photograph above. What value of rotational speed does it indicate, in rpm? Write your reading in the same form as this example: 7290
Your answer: 7200
